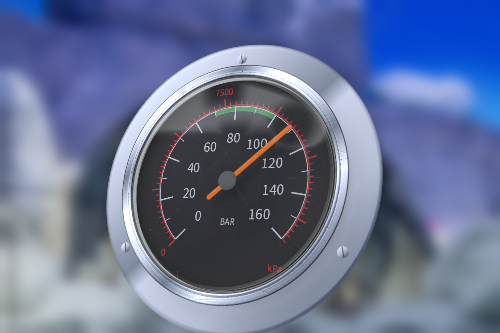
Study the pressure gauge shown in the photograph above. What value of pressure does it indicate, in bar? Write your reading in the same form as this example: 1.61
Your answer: 110
